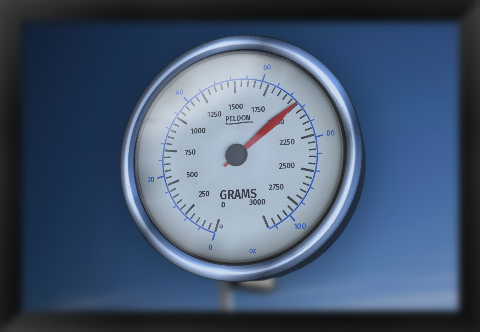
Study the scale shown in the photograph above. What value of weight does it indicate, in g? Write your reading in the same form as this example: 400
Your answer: 2000
